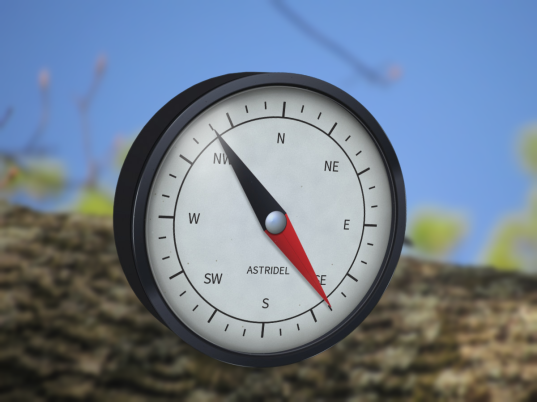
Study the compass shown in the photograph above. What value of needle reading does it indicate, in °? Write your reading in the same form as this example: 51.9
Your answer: 140
